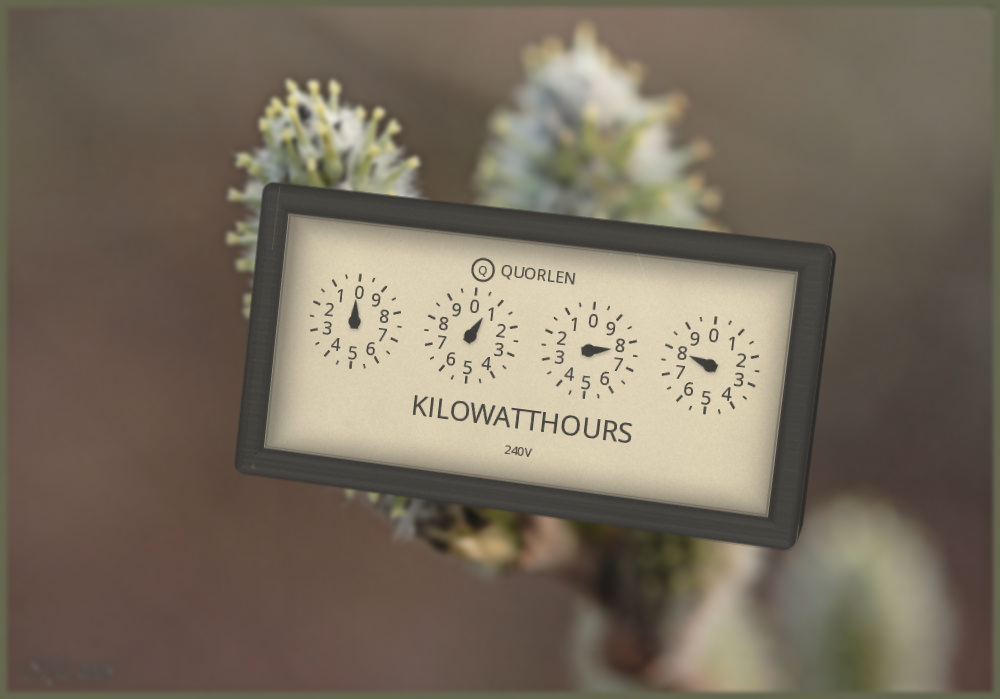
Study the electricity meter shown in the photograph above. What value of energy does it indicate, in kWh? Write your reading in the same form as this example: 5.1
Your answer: 78
